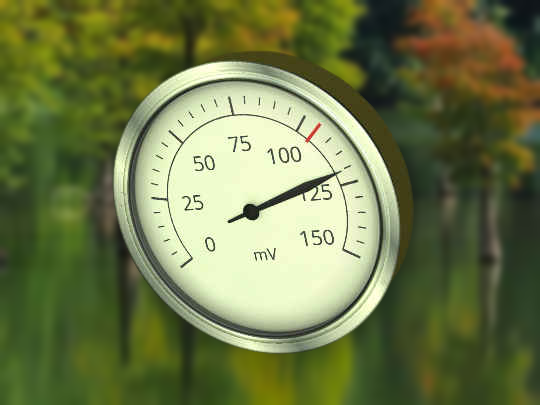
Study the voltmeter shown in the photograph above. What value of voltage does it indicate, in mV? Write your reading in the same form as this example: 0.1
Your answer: 120
